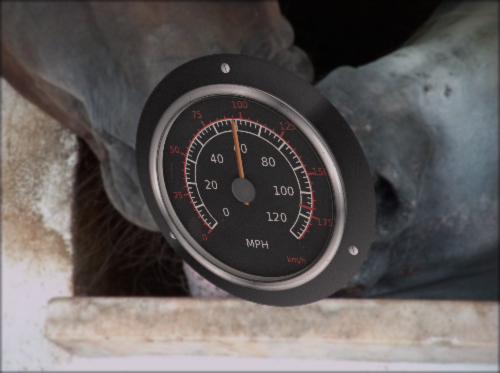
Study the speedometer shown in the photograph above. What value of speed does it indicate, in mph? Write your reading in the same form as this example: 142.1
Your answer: 60
